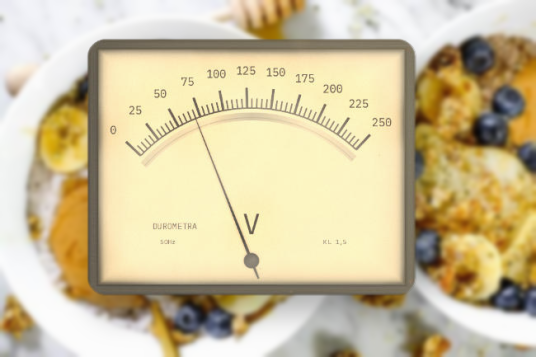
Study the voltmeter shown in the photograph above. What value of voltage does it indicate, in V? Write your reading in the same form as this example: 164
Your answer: 70
